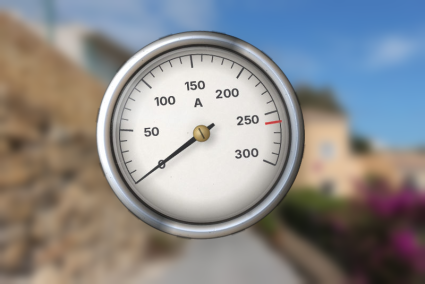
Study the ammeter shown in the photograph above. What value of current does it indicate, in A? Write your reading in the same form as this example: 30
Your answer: 0
